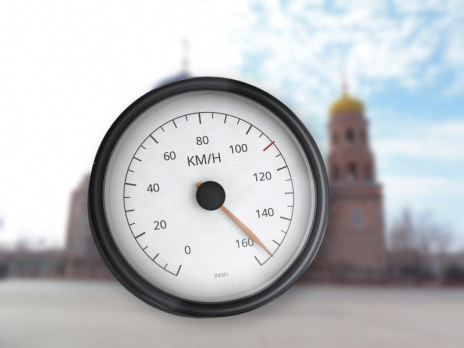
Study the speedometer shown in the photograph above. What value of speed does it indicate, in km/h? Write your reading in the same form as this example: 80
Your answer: 155
